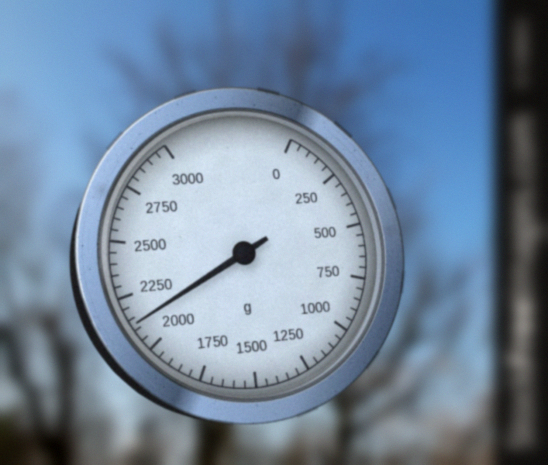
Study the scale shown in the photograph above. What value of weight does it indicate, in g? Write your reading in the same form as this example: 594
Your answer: 2125
